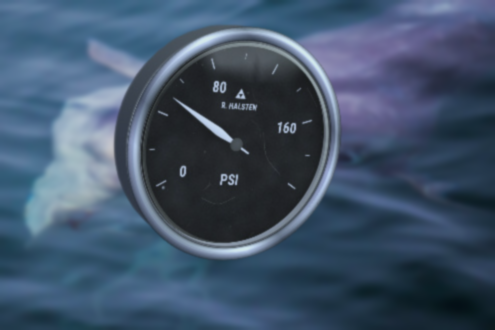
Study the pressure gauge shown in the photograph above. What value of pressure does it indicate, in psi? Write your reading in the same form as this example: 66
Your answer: 50
